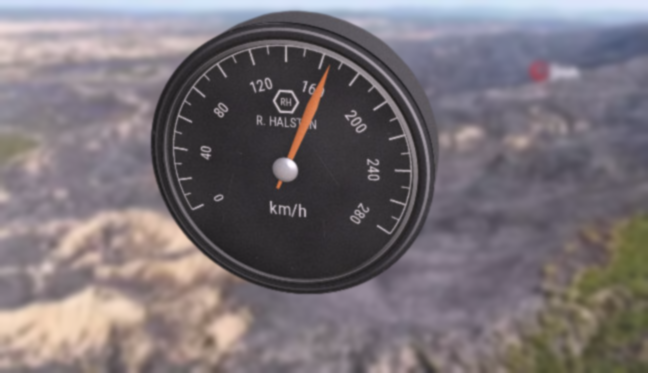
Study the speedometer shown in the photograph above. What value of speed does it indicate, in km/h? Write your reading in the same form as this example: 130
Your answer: 165
